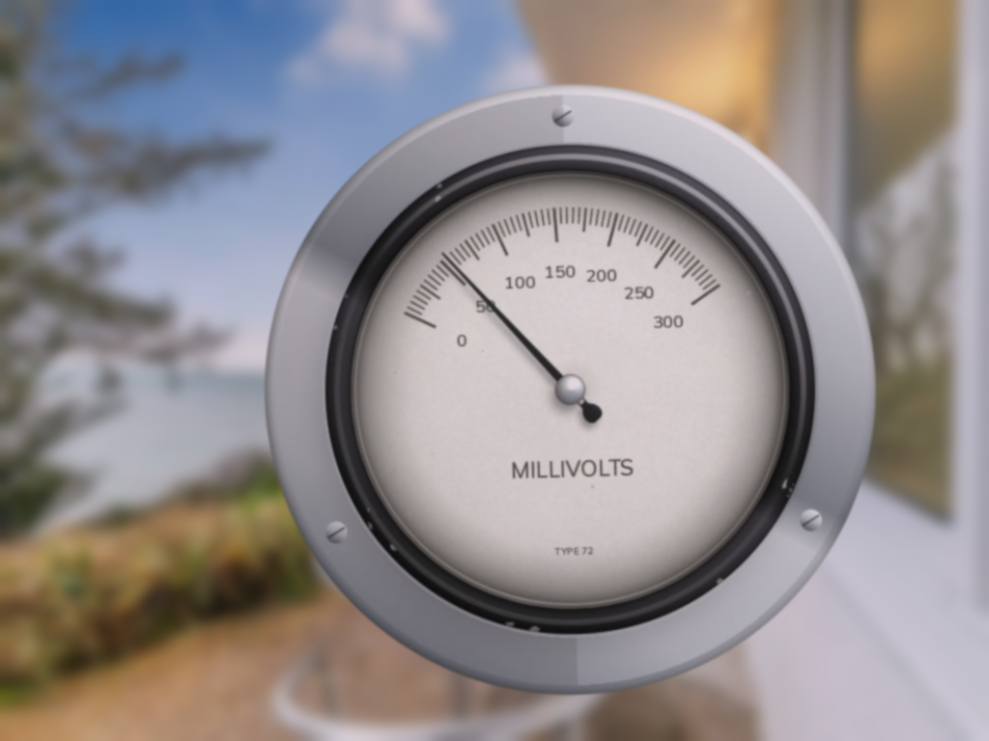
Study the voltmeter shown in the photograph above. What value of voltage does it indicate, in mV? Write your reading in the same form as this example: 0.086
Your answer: 55
